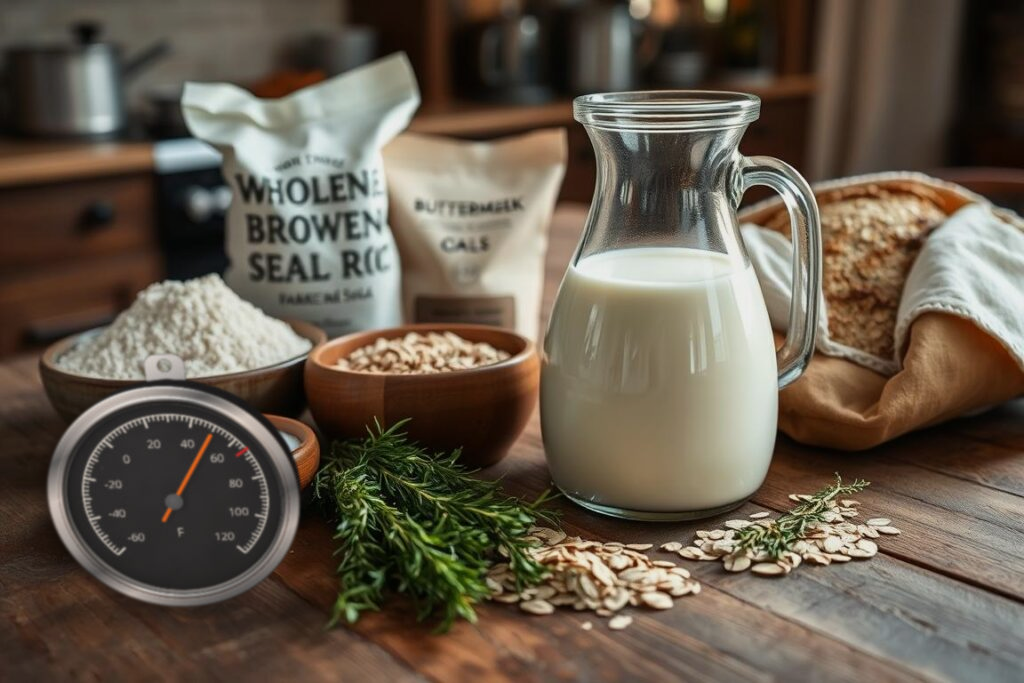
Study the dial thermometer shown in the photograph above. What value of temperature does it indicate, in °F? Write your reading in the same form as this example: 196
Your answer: 50
